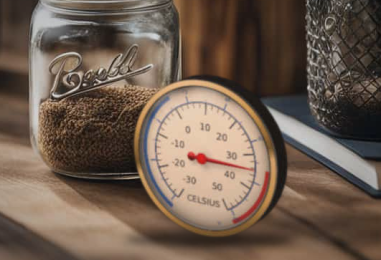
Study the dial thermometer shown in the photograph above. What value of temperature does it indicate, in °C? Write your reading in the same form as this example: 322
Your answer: 34
